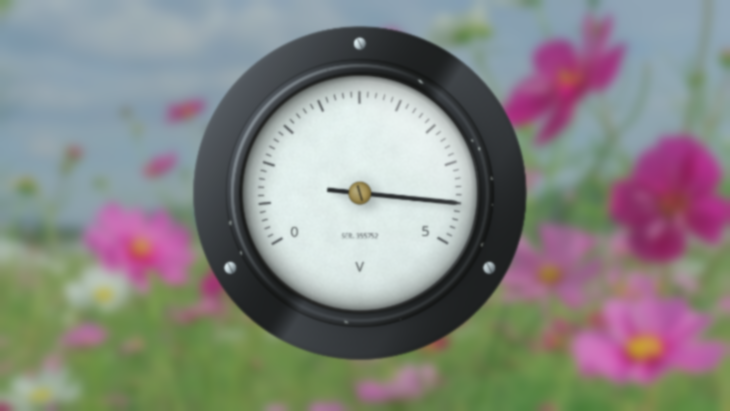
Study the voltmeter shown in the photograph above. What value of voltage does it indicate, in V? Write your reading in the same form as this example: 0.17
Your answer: 4.5
